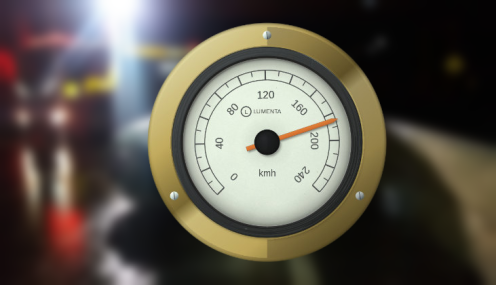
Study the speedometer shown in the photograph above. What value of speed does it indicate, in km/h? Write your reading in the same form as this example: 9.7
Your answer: 185
